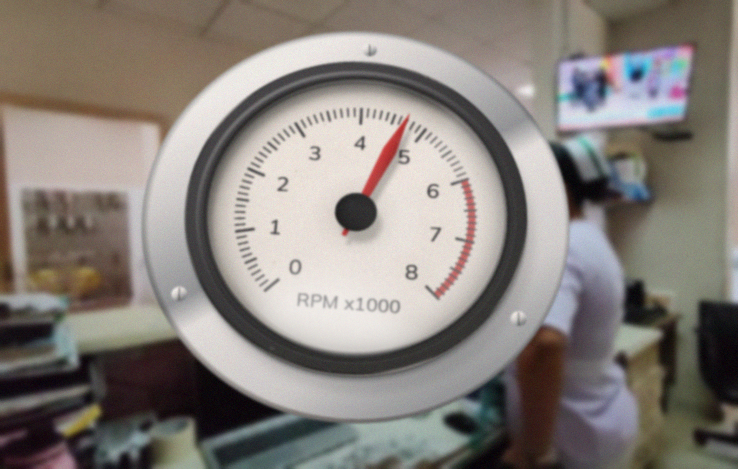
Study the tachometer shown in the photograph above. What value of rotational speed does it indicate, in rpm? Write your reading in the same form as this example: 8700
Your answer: 4700
